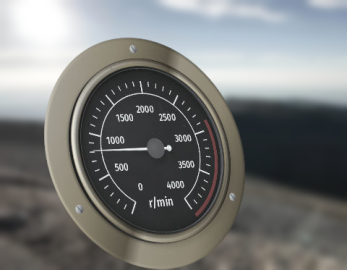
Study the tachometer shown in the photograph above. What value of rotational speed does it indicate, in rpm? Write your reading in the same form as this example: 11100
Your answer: 800
